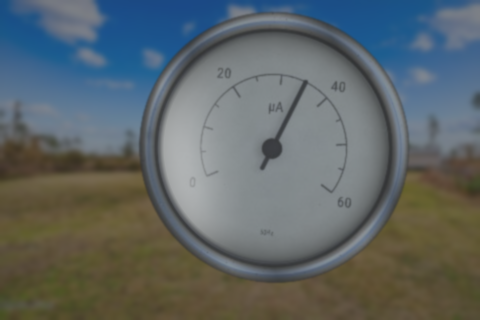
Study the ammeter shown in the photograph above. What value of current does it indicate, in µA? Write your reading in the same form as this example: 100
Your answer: 35
